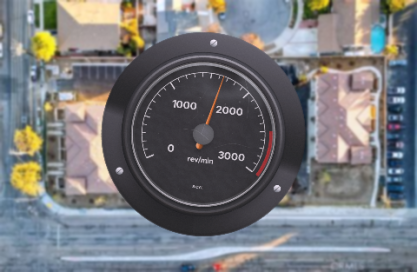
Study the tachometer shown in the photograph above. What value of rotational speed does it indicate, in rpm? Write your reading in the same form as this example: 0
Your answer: 1650
